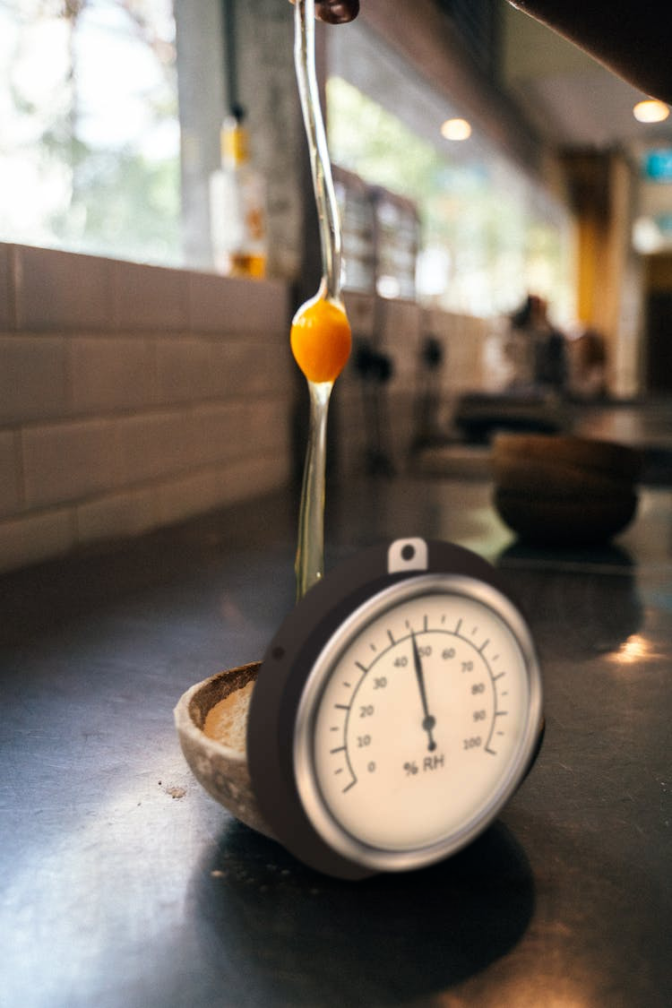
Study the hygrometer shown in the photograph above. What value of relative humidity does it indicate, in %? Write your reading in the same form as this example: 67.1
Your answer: 45
